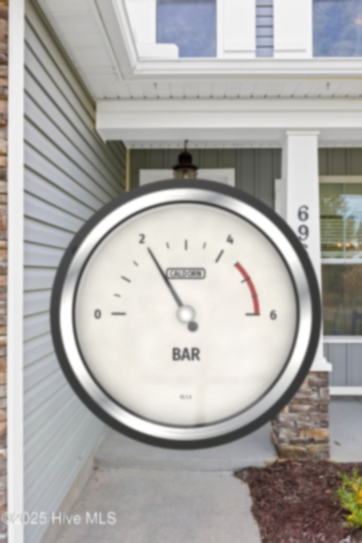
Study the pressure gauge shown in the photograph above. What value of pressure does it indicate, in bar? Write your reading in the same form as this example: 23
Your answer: 2
